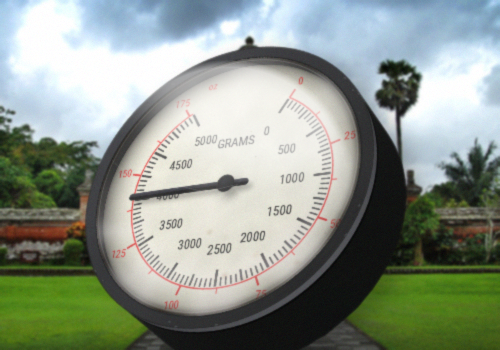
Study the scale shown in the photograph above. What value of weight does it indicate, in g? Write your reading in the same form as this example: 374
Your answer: 4000
